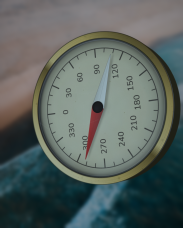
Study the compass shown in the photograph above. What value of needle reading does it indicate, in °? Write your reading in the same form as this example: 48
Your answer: 290
